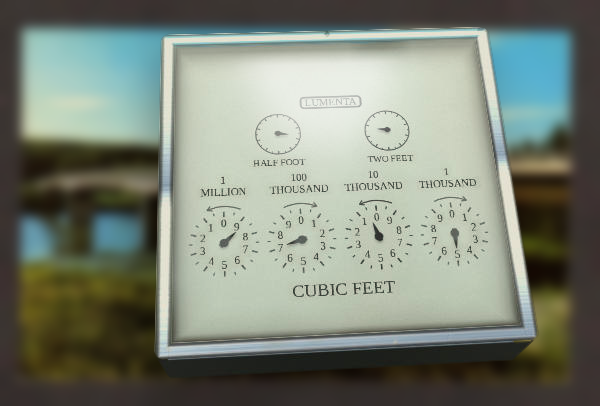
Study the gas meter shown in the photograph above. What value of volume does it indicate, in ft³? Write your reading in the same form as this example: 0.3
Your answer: 870500
